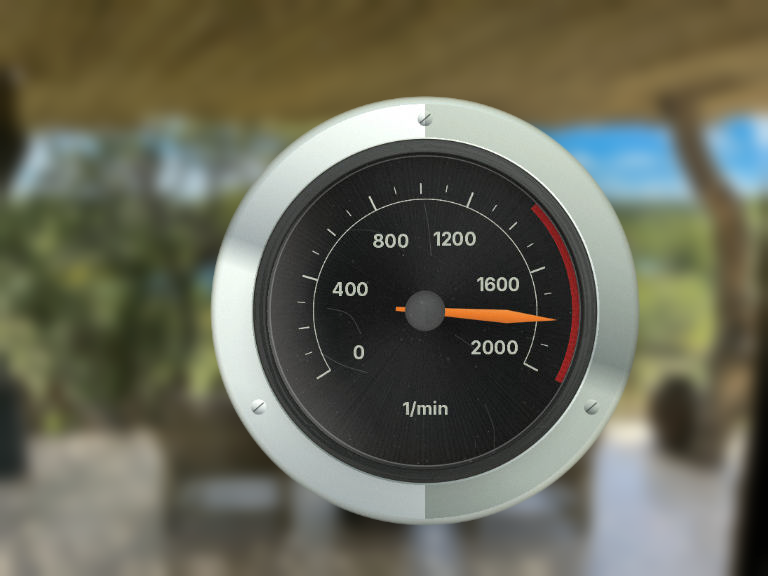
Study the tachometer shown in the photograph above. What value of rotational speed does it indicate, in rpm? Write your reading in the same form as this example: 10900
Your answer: 1800
